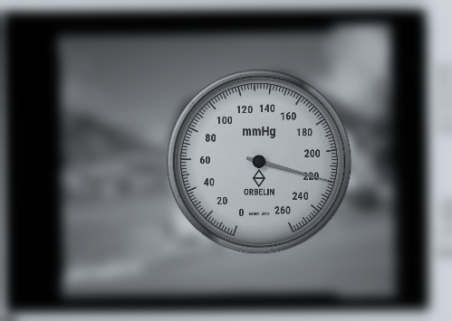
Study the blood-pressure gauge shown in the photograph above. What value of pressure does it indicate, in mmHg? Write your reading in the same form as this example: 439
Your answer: 220
